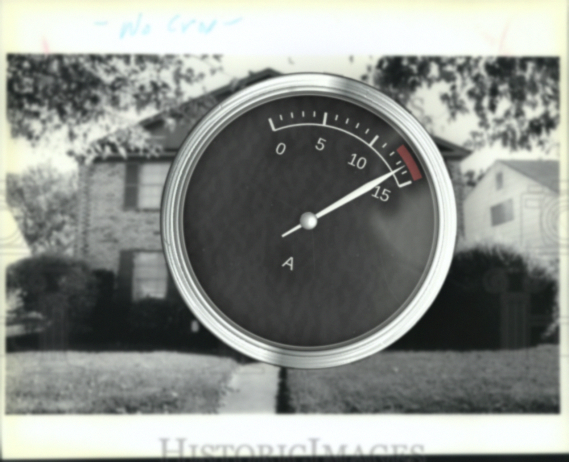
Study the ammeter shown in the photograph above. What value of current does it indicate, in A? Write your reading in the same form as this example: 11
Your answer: 13.5
